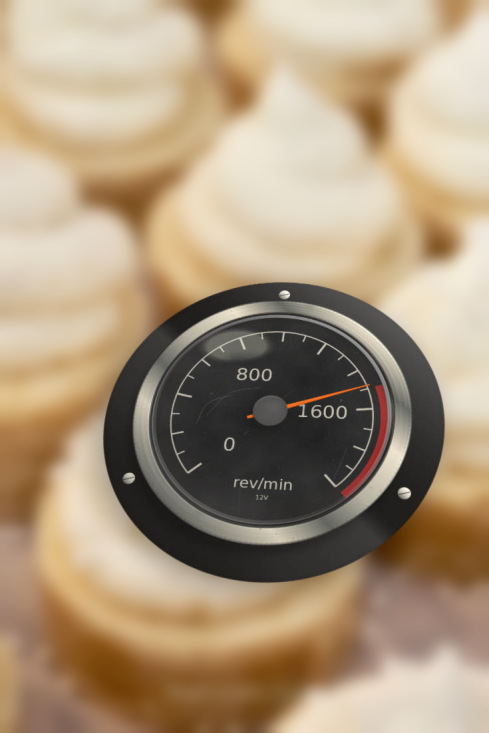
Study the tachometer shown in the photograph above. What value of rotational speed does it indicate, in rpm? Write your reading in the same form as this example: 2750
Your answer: 1500
